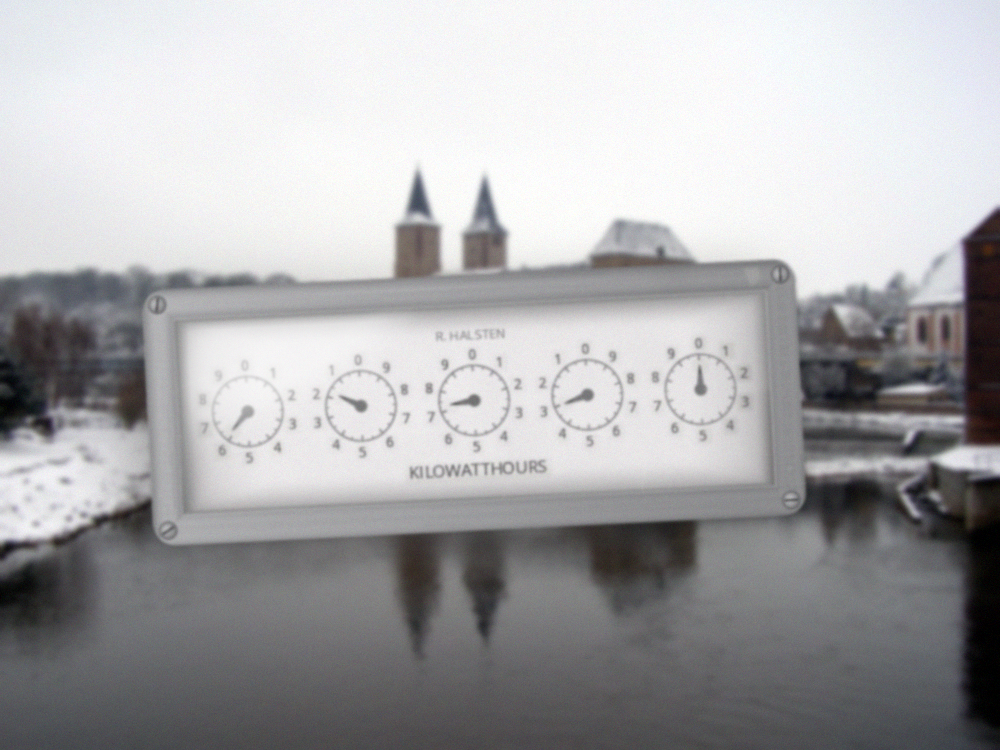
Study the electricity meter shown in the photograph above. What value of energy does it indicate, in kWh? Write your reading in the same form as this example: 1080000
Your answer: 61730
